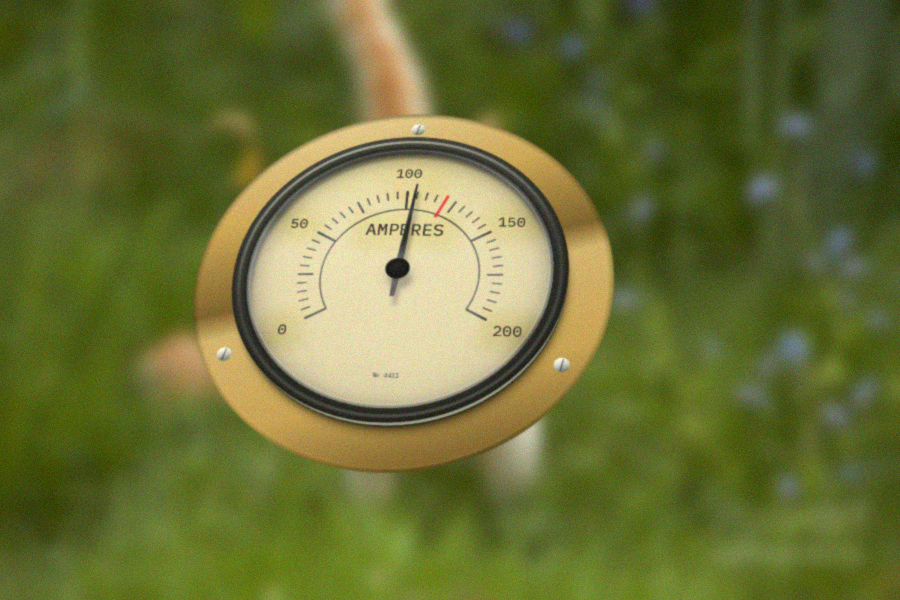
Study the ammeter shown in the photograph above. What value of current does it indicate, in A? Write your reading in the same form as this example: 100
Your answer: 105
